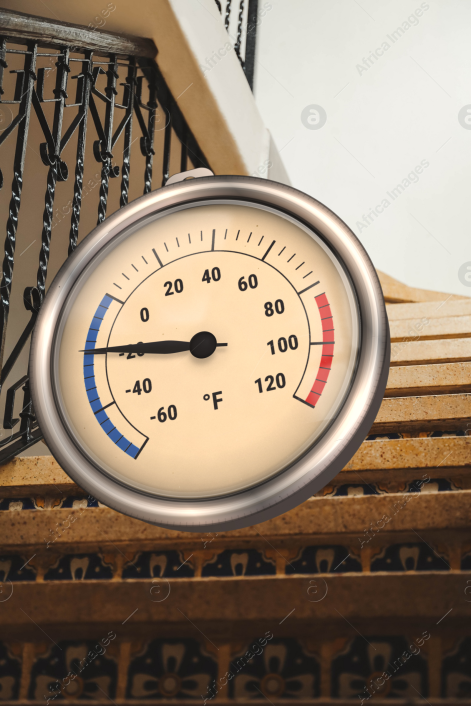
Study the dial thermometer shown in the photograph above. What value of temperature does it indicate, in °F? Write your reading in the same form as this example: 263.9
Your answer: -20
